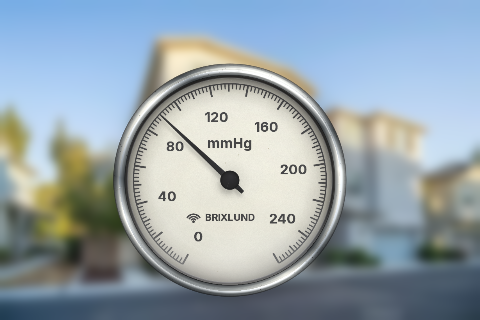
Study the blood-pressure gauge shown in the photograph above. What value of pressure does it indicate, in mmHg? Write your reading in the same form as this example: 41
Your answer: 90
